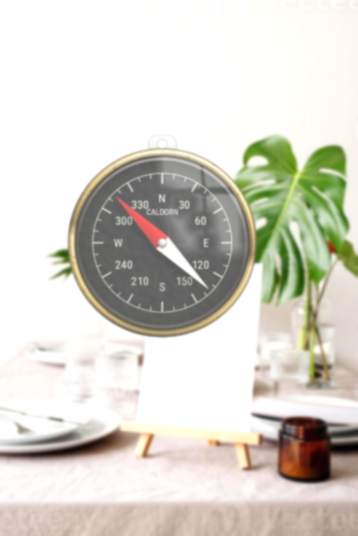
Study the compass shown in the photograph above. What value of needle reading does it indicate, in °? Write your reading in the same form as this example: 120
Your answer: 315
